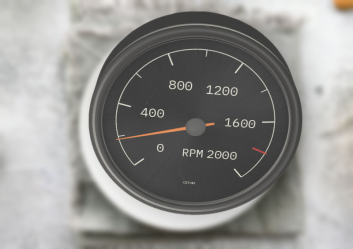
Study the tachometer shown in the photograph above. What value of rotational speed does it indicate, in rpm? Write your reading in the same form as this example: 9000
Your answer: 200
